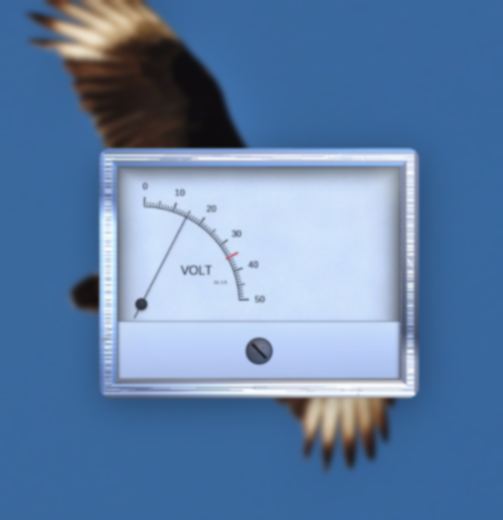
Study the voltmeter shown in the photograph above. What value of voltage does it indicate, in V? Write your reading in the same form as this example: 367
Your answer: 15
